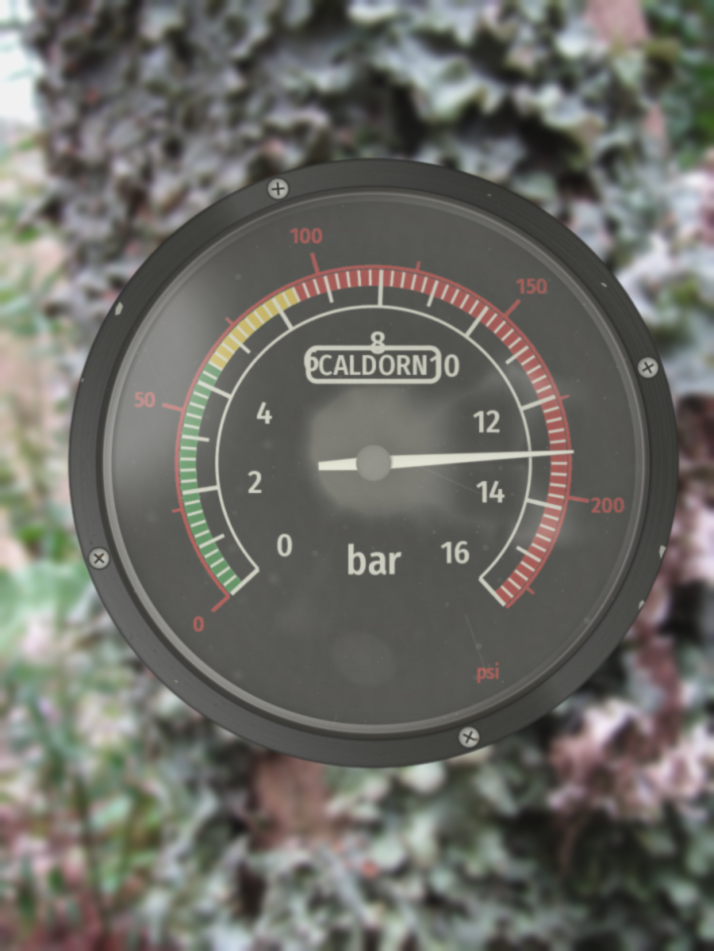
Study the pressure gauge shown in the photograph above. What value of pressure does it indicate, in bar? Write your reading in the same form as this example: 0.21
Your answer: 13
